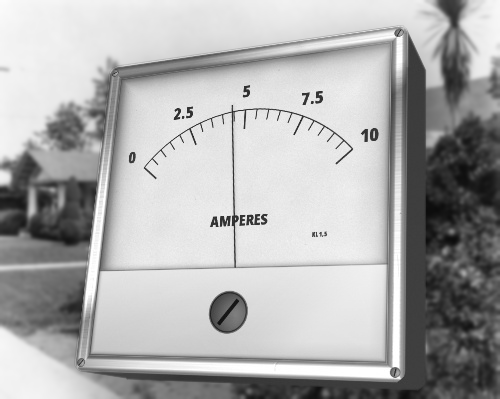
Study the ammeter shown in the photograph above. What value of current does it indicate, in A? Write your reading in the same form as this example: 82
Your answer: 4.5
